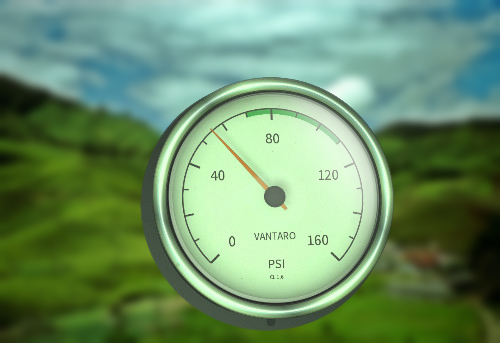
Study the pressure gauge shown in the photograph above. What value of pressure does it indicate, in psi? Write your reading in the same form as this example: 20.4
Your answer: 55
